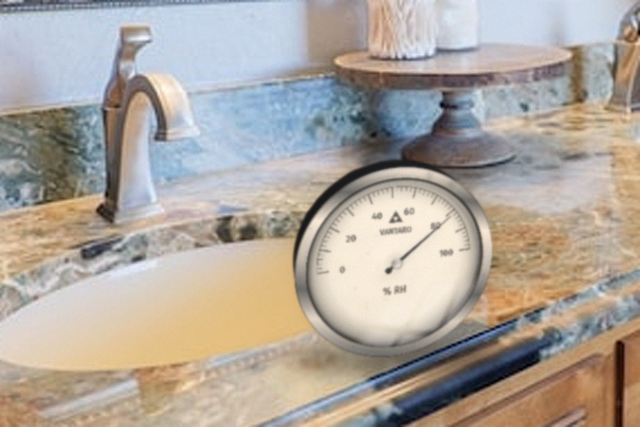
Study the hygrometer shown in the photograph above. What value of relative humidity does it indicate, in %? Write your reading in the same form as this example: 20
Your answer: 80
